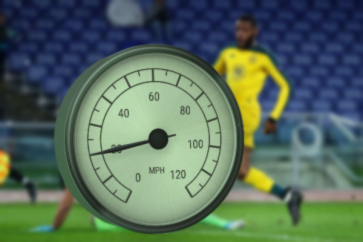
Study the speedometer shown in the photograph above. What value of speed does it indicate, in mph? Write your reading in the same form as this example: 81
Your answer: 20
